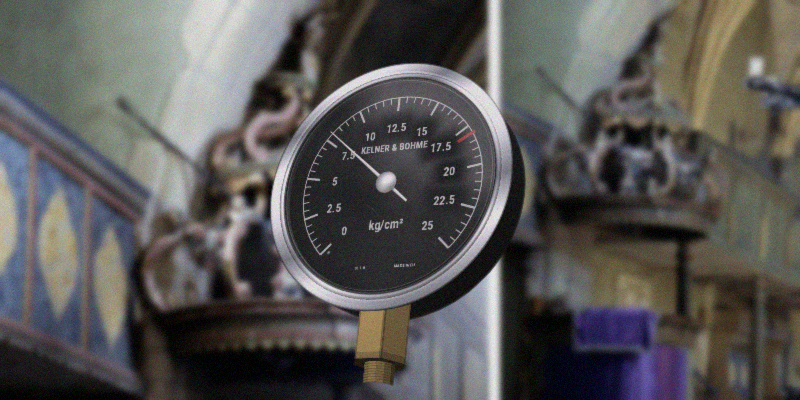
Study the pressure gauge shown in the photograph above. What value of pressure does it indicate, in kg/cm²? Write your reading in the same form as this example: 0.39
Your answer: 8
